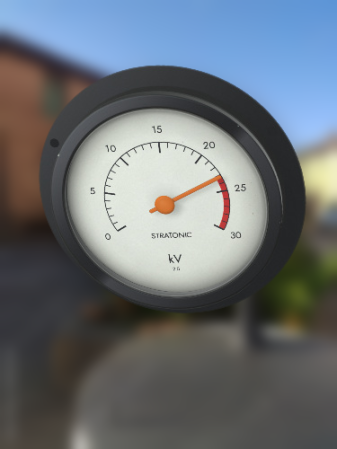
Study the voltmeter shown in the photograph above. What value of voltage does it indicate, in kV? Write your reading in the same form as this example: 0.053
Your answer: 23
